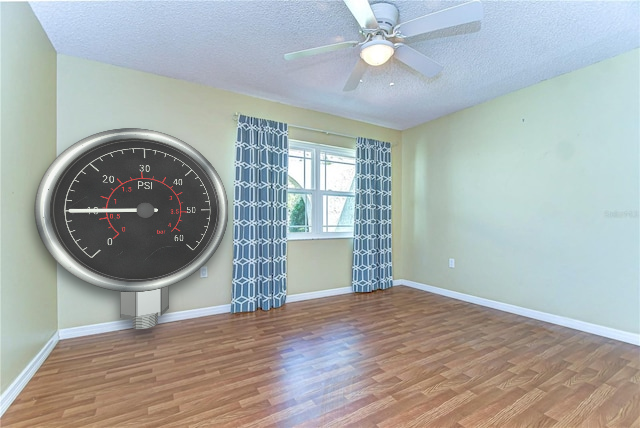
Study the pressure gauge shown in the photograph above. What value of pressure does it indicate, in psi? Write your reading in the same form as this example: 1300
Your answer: 10
